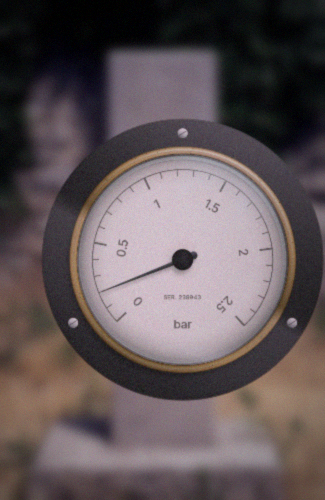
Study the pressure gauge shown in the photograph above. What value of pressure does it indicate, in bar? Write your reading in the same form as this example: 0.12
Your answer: 0.2
